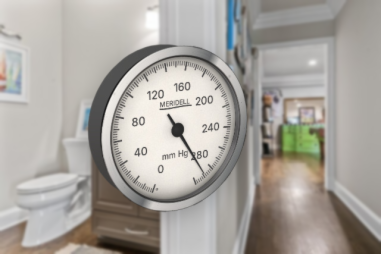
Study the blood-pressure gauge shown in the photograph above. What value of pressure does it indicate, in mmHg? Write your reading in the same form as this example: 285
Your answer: 290
